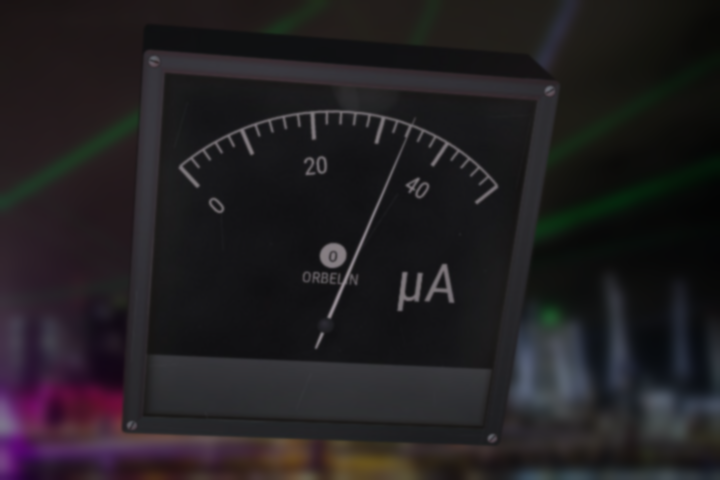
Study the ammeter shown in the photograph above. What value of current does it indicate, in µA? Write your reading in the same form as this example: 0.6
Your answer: 34
